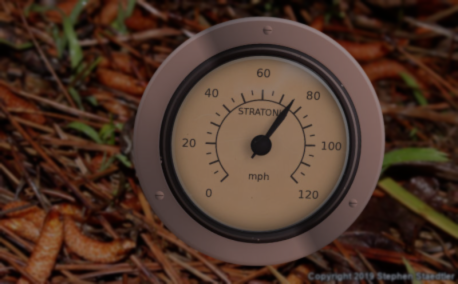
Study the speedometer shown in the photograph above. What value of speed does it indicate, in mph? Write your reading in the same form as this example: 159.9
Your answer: 75
